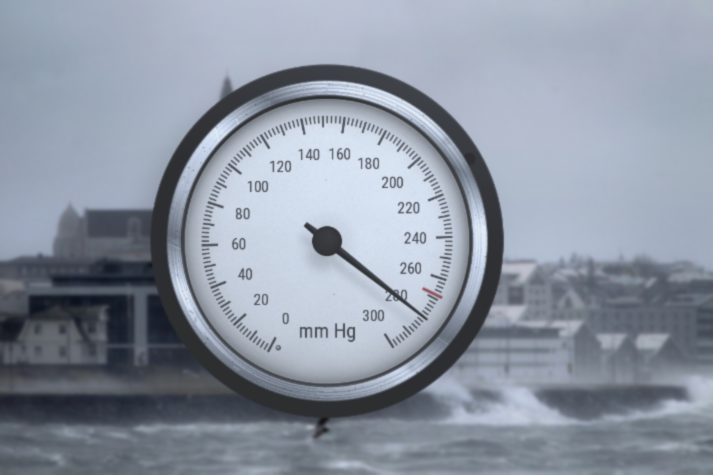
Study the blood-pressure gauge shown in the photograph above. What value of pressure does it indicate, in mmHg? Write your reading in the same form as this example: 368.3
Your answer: 280
